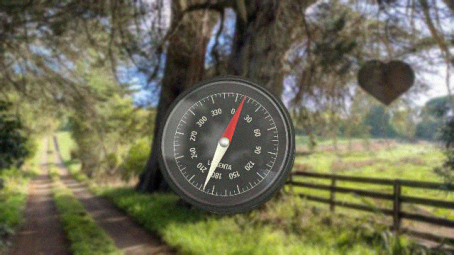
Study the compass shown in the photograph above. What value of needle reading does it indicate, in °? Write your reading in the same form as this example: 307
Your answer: 10
